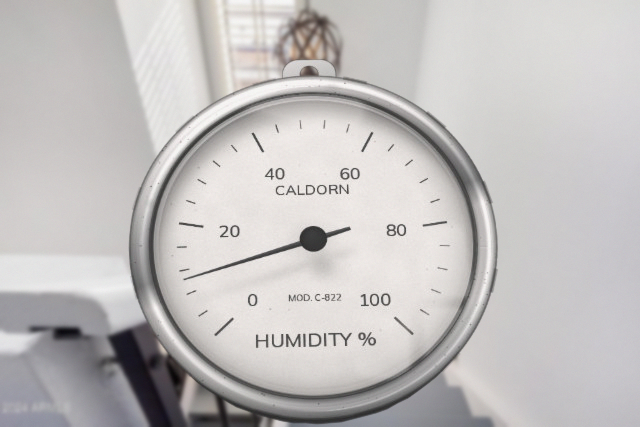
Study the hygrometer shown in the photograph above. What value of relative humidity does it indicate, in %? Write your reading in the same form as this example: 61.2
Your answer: 10
